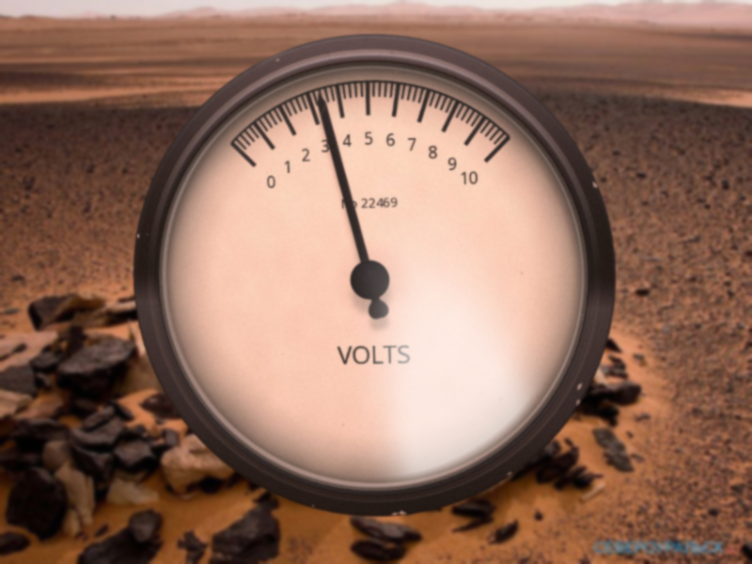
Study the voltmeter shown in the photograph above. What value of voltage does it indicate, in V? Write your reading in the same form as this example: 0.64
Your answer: 3.4
